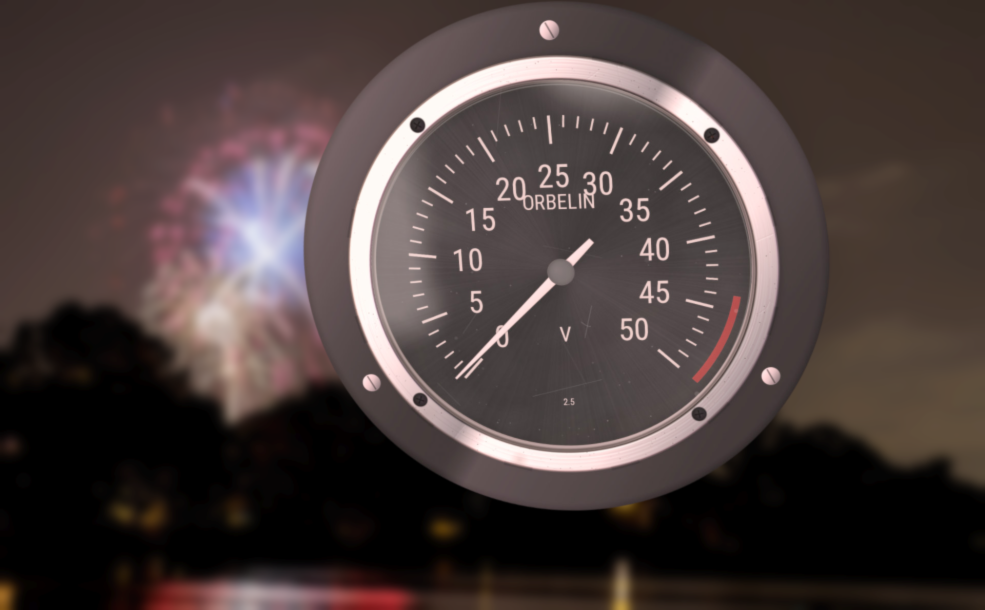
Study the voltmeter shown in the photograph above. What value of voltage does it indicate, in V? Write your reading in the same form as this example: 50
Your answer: 0.5
